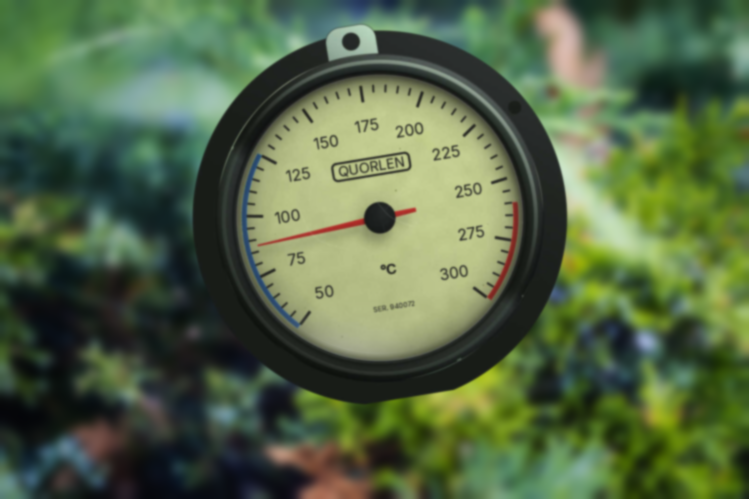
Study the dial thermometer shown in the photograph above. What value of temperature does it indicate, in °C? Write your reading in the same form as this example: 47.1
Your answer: 87.5
